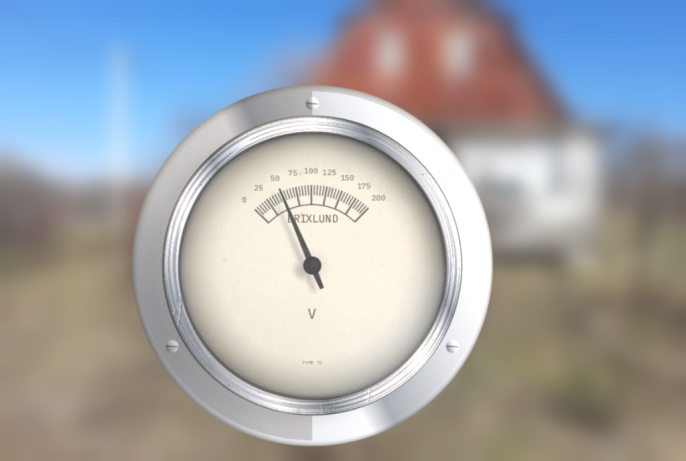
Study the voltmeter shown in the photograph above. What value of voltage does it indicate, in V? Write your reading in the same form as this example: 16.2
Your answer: 50
